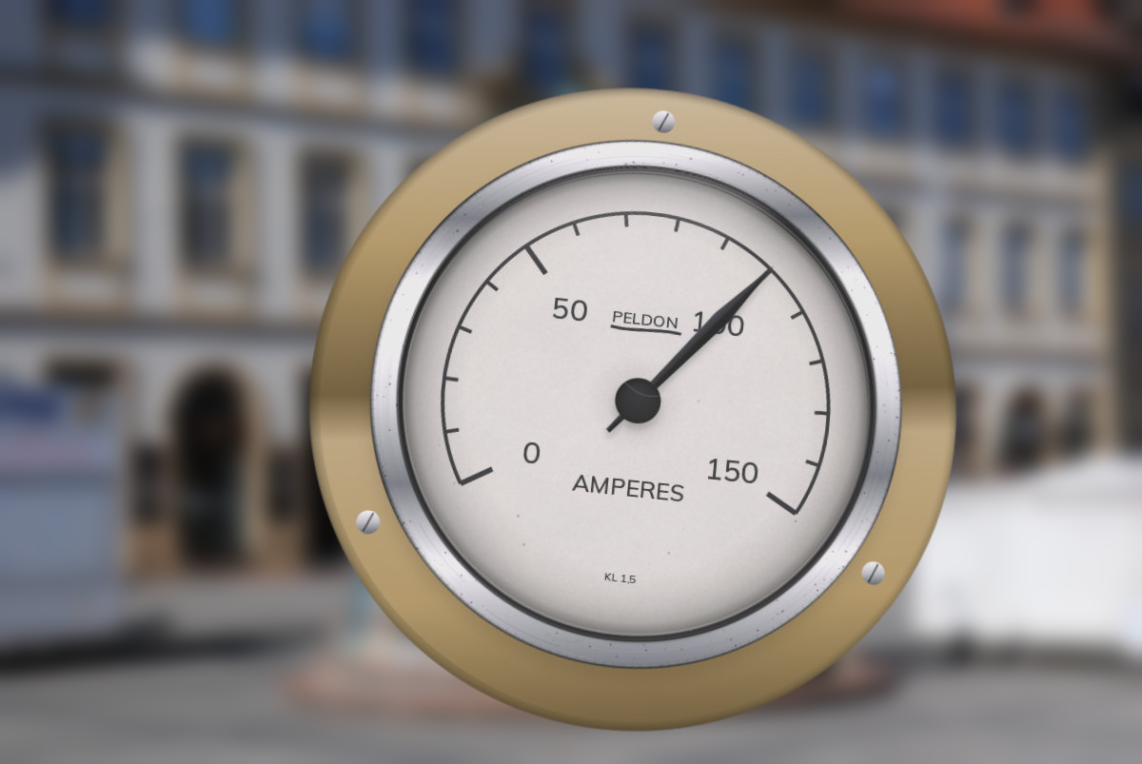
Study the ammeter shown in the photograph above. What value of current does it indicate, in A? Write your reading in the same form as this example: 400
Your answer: 100
